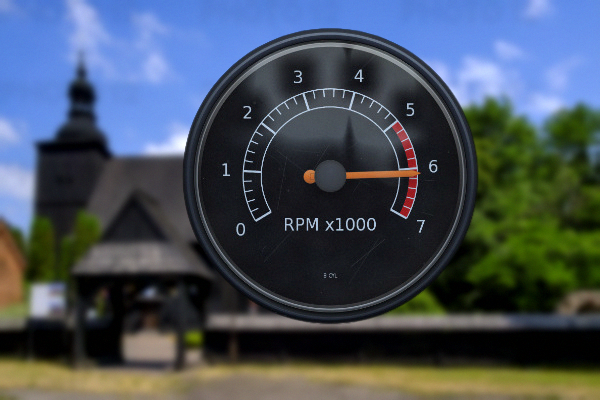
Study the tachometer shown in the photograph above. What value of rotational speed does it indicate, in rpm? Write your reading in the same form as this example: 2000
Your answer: 6100
